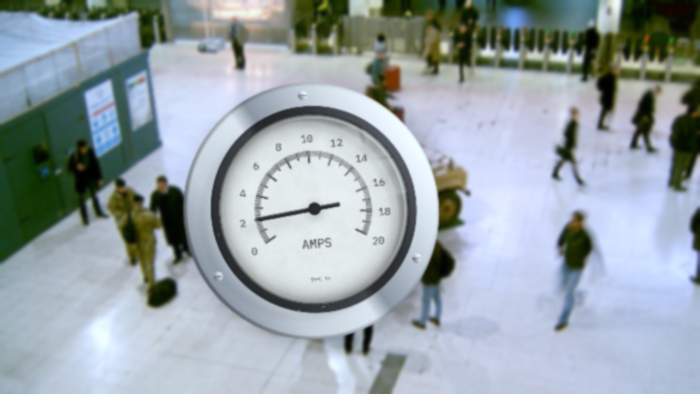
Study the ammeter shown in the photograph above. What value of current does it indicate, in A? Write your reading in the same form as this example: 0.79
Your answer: 2
